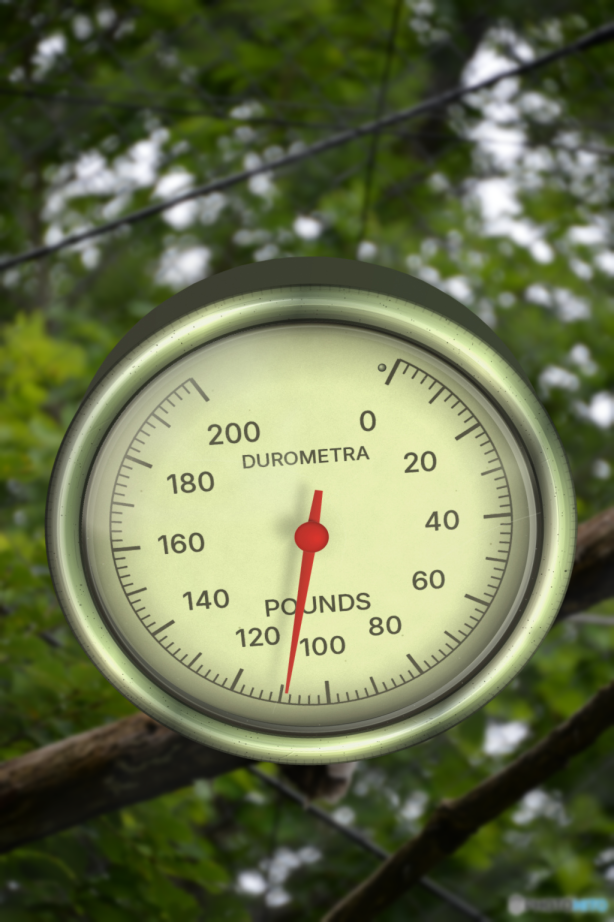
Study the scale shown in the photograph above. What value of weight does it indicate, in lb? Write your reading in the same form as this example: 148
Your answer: 109
